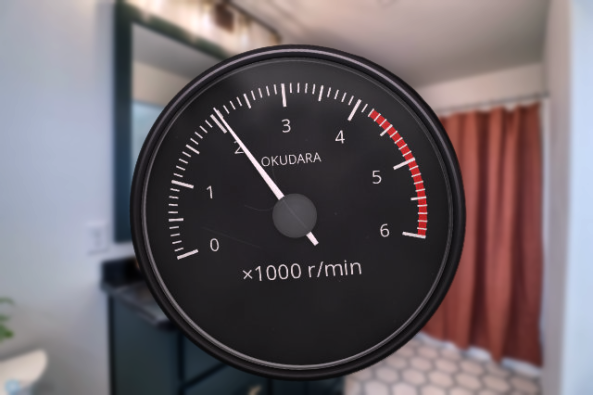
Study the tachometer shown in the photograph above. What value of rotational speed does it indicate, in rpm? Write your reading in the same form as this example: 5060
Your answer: 2100
